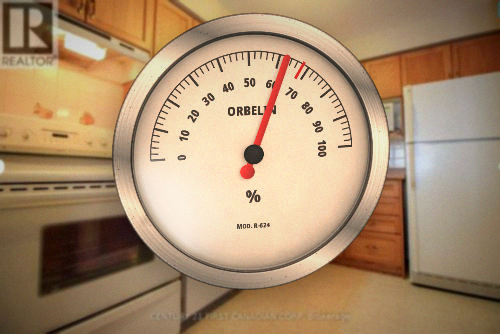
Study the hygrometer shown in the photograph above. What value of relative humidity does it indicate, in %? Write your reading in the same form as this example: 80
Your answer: 62
